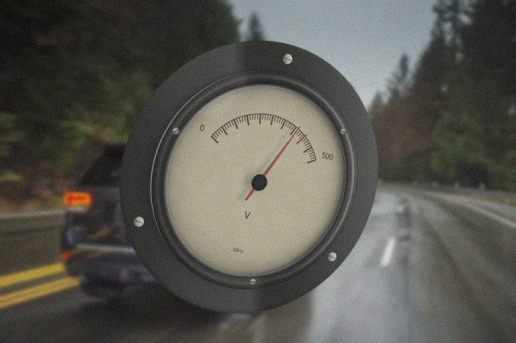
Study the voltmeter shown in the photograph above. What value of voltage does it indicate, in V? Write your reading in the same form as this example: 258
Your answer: 350
